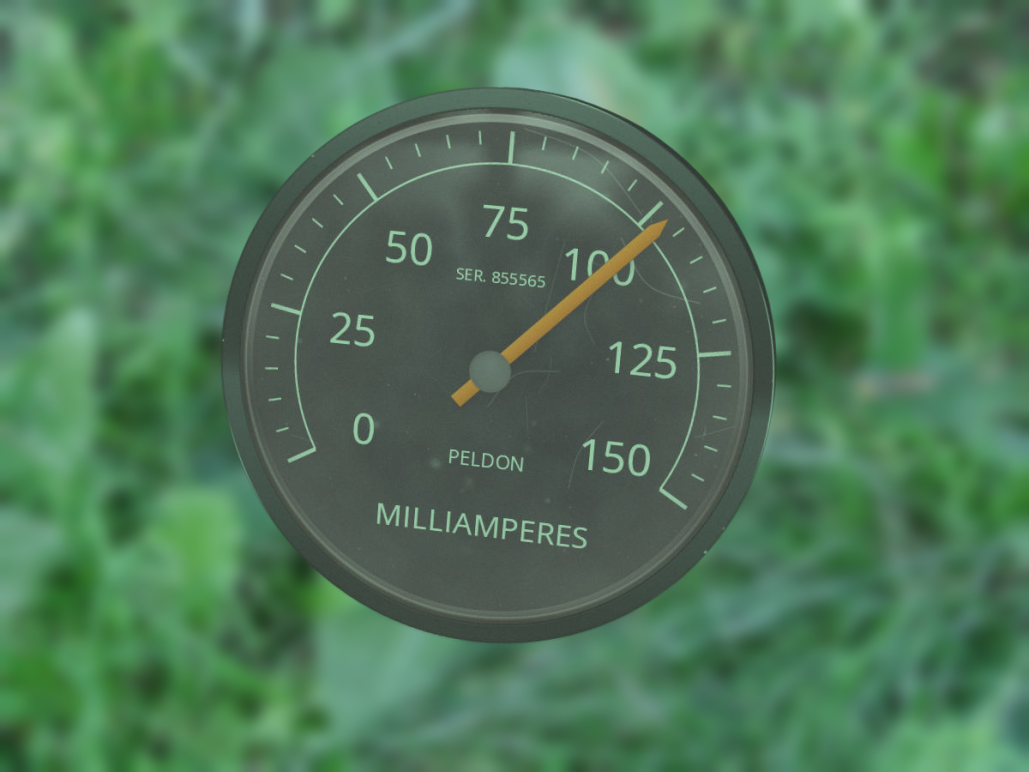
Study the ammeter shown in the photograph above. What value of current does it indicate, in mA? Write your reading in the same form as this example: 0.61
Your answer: 102.5
